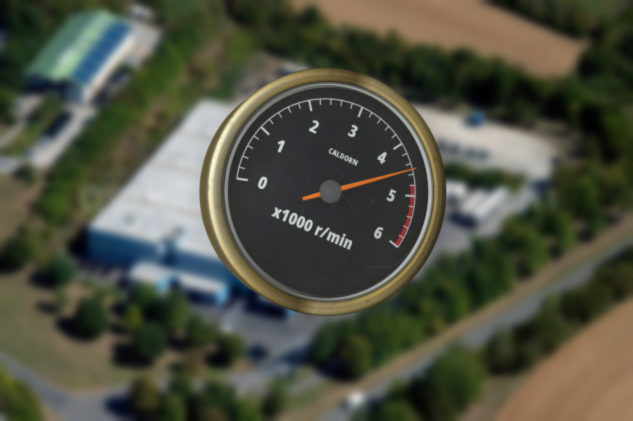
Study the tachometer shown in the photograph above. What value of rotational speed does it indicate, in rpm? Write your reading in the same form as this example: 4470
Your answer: 4500
